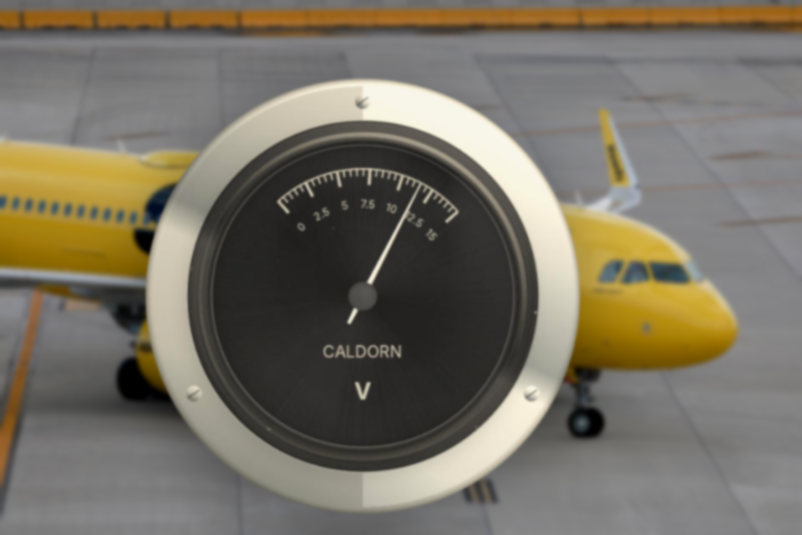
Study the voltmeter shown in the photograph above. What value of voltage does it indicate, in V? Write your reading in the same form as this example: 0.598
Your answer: 11.5
